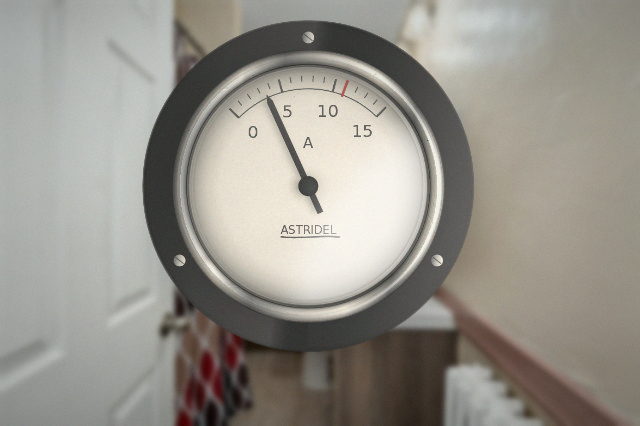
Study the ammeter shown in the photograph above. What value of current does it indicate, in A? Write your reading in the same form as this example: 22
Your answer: 3.5
